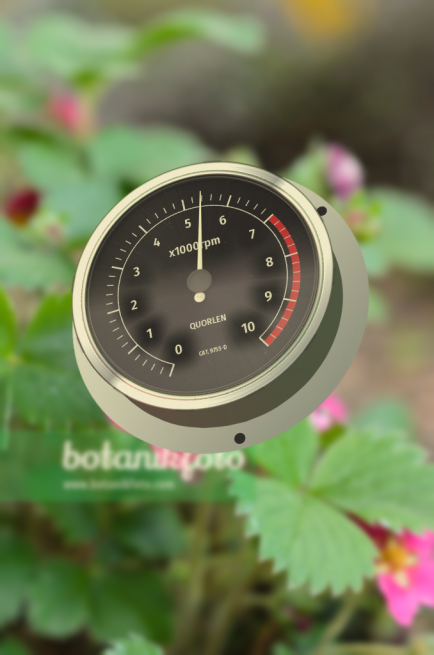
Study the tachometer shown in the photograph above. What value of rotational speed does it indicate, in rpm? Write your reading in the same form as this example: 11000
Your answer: 5400
